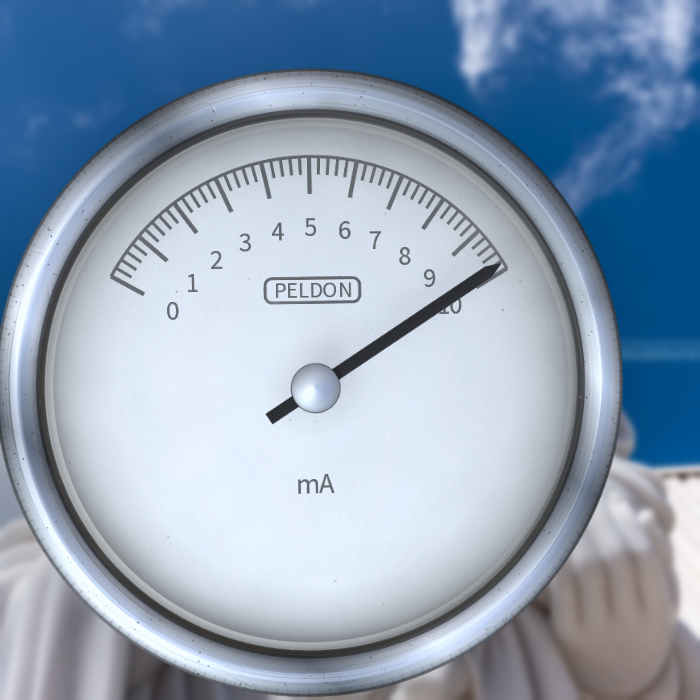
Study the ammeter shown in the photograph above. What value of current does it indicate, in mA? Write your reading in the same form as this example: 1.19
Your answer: 9.8
